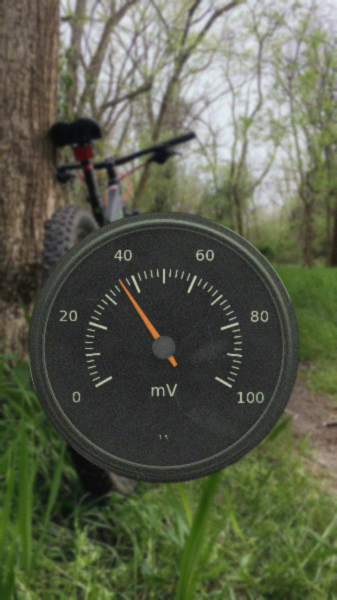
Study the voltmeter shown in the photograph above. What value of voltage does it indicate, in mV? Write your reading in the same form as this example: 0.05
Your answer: 36
